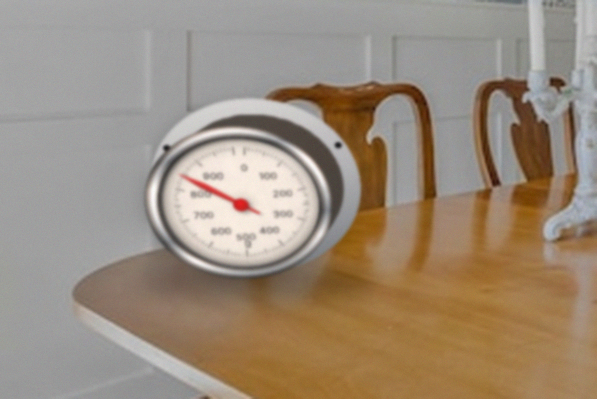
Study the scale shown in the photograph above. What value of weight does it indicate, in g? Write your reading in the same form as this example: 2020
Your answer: 850
